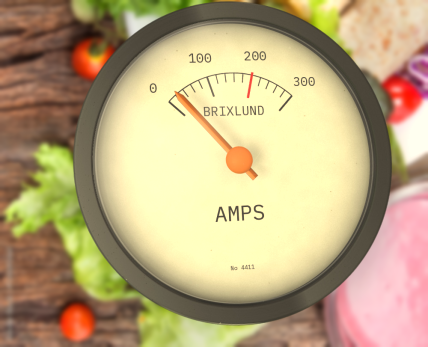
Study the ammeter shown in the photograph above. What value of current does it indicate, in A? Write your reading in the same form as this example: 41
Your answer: 20
